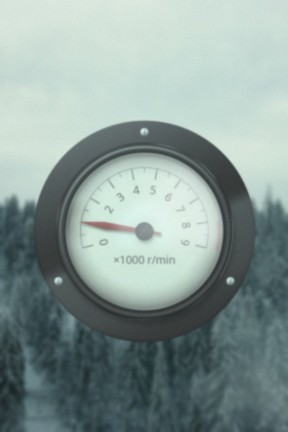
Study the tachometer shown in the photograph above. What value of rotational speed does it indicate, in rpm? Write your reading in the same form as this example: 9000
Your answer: 1000
